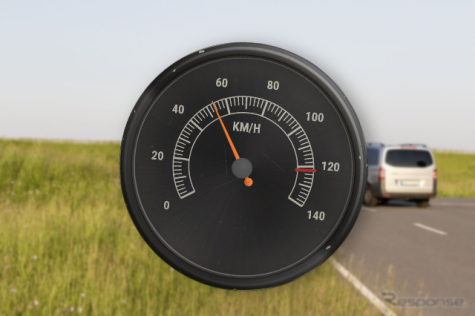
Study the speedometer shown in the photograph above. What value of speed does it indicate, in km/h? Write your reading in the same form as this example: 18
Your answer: 54
